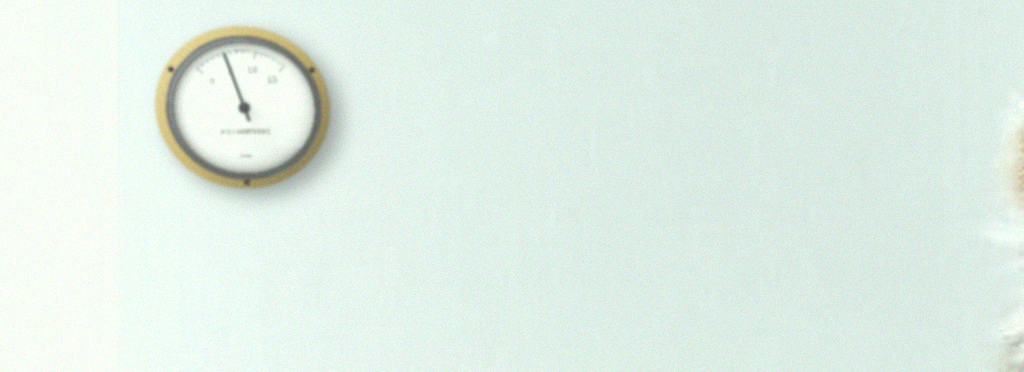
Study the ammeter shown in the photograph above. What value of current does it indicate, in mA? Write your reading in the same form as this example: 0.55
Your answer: 5
